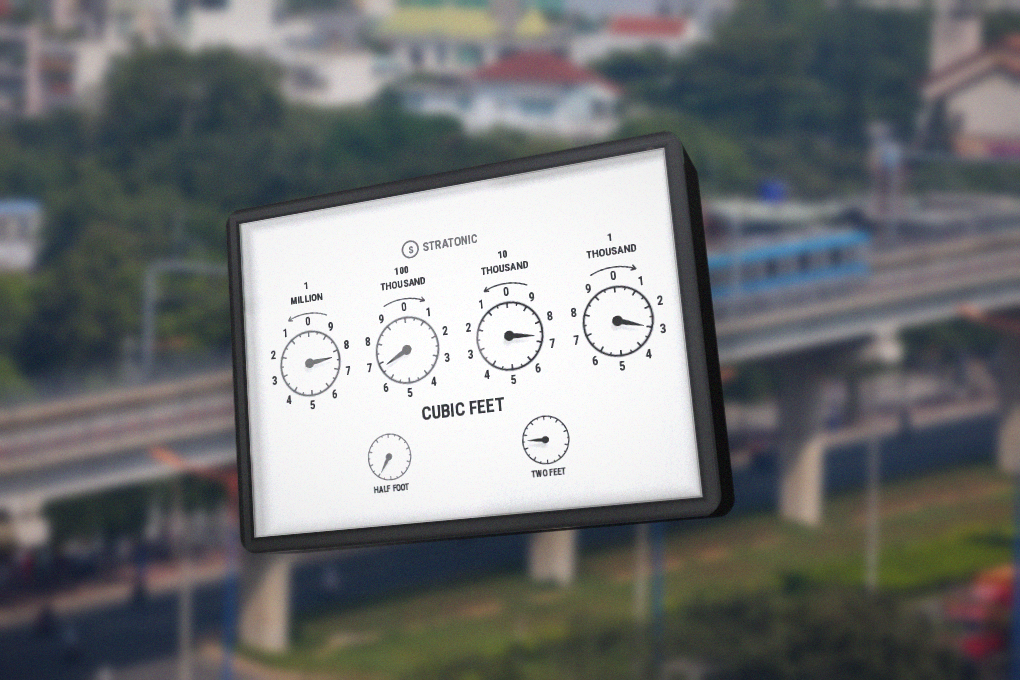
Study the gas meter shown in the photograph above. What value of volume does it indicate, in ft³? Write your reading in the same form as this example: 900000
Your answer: 767300
